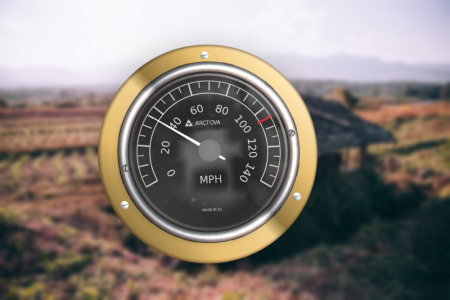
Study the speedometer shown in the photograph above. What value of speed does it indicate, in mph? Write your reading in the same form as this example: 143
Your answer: 35
